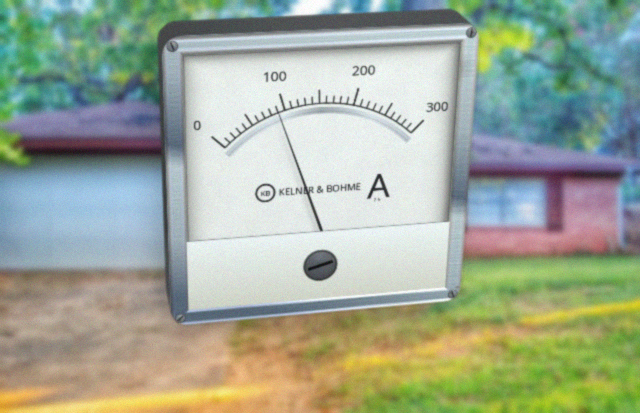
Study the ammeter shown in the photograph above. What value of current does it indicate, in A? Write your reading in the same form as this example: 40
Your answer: 90
